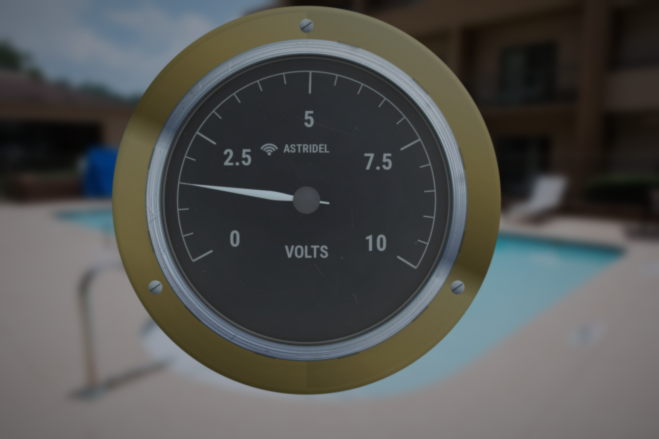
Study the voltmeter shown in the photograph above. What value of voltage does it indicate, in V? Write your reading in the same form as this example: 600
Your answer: 1.5
